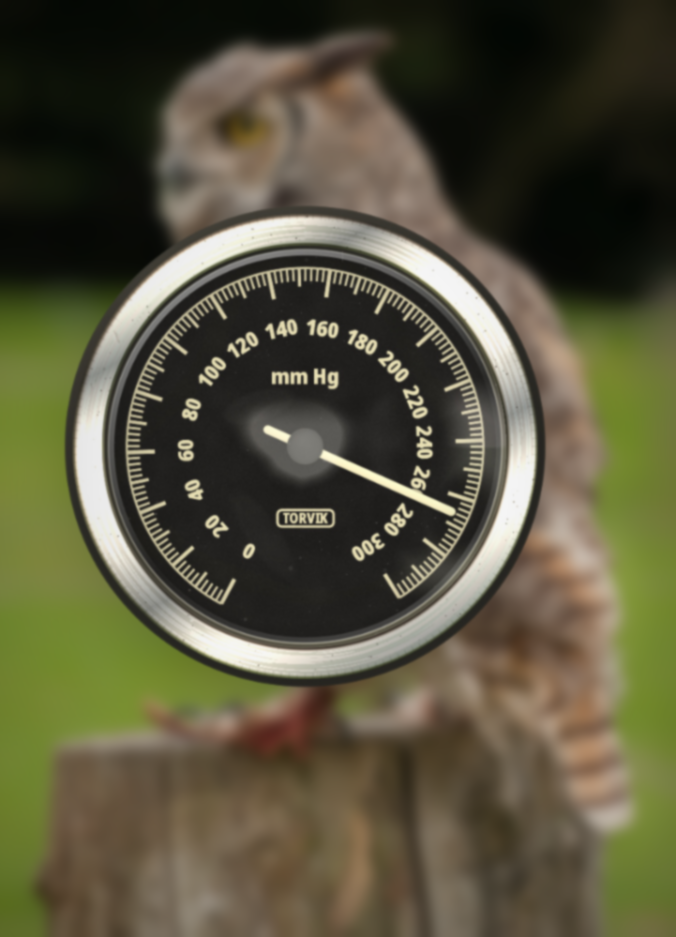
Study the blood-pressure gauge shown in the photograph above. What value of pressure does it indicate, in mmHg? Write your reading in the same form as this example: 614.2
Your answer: 266
